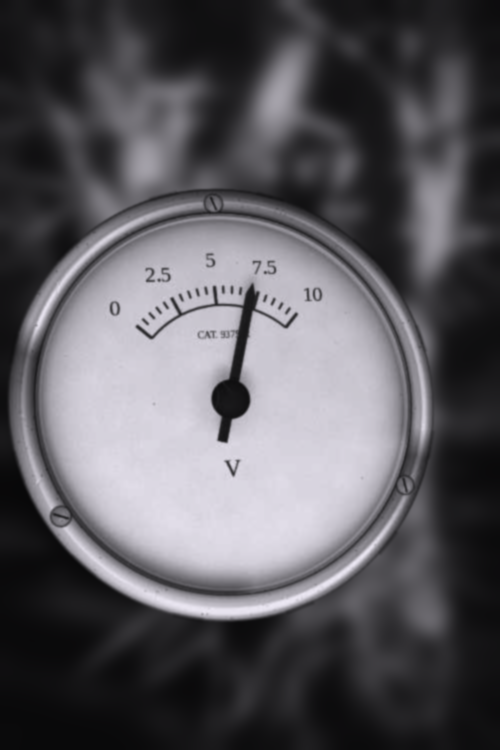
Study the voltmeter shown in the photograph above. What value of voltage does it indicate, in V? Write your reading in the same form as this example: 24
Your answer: 7
